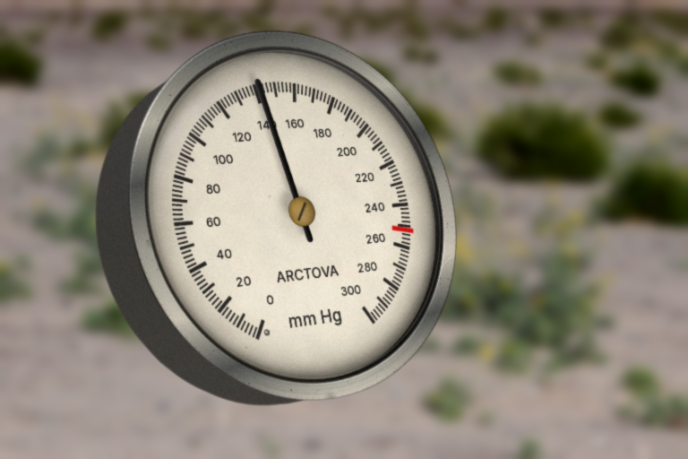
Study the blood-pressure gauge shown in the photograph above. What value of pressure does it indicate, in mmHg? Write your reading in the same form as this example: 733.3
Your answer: 140
